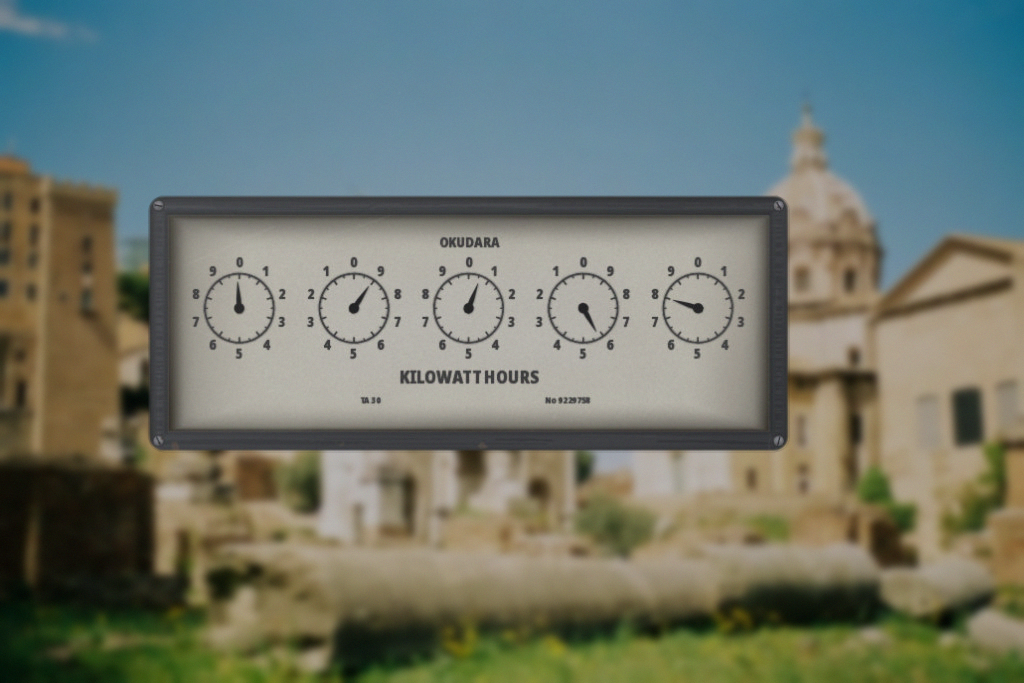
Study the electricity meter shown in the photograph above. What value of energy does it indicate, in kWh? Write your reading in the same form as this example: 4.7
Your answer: 99058
